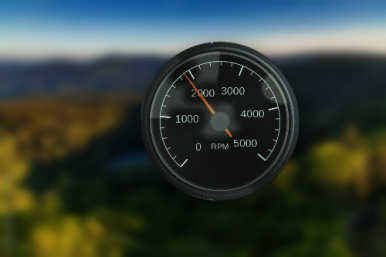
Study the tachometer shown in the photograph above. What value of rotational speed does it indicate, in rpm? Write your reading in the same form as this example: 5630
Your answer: 1900
